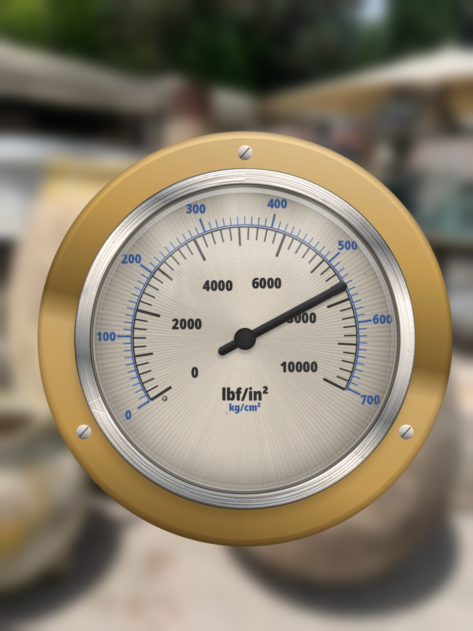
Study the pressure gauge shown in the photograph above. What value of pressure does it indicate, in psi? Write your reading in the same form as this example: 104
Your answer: 7700
